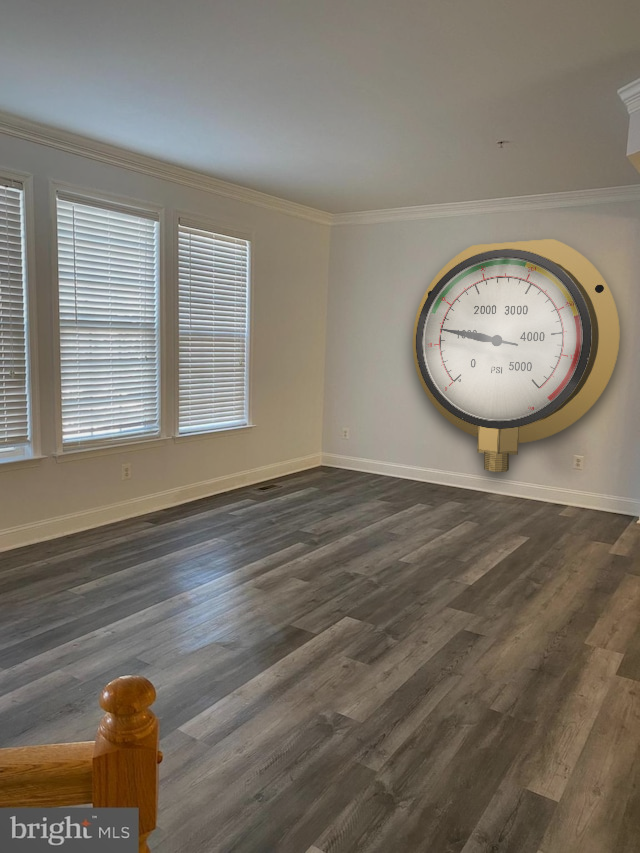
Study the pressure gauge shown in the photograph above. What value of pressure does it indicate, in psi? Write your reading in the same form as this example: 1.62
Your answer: 1000
